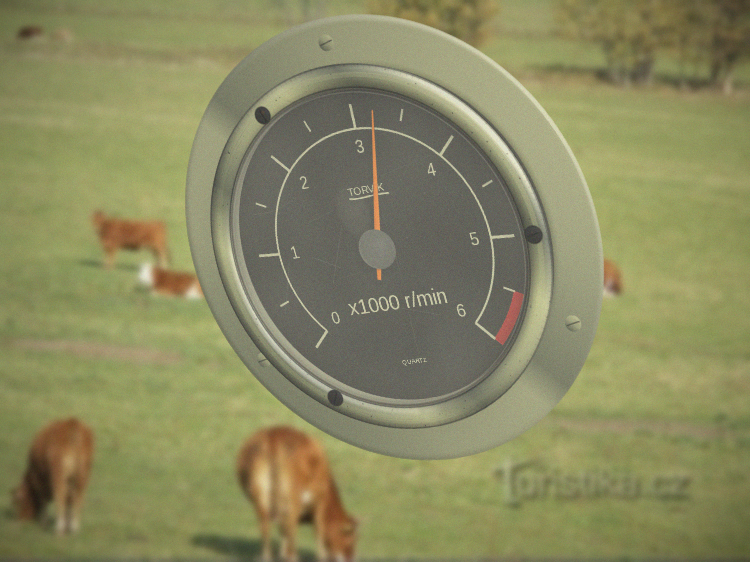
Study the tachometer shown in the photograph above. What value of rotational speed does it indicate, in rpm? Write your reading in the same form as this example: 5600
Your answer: 3250
